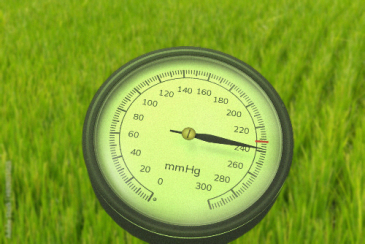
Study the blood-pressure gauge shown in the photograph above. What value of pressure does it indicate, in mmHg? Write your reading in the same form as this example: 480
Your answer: 240
